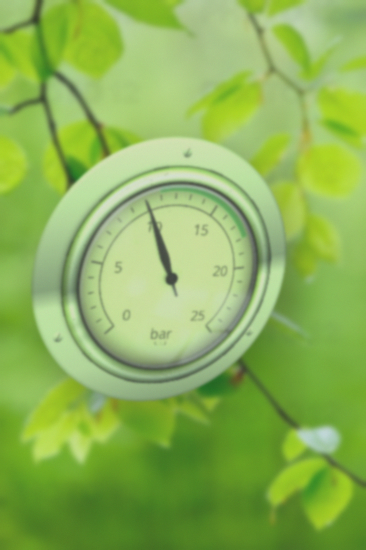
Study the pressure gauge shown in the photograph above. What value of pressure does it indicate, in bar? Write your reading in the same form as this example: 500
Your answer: 10
